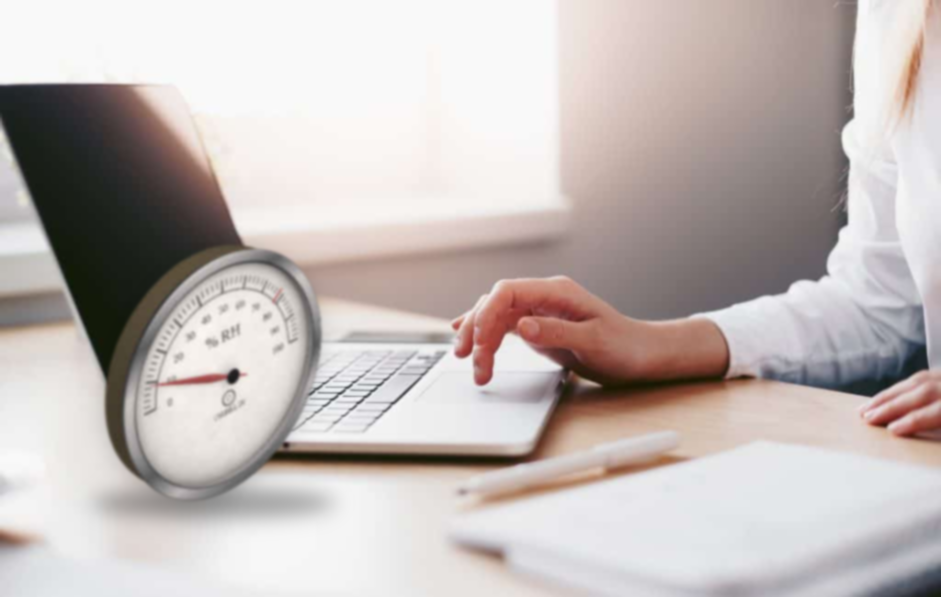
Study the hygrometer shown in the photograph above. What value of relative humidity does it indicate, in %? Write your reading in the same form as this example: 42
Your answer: 10
